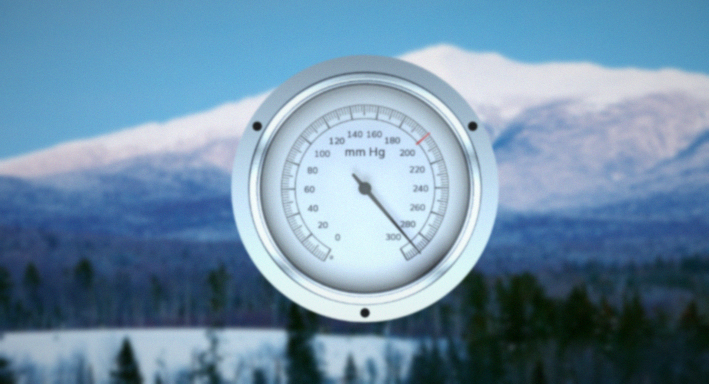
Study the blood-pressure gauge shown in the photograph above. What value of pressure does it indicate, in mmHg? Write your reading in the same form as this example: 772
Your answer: 290
